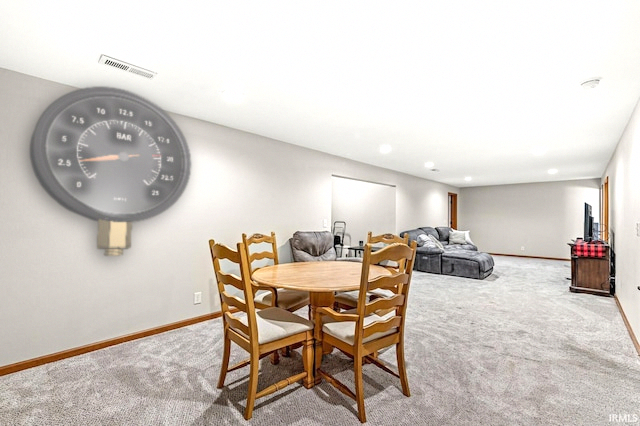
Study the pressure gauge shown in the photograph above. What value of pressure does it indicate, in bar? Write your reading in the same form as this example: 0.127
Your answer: 2.5
